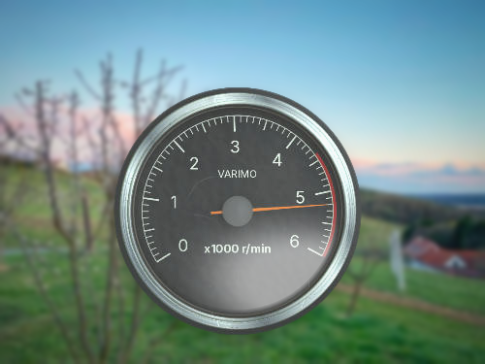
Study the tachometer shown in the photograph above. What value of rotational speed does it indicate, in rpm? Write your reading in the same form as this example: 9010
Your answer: 5200
